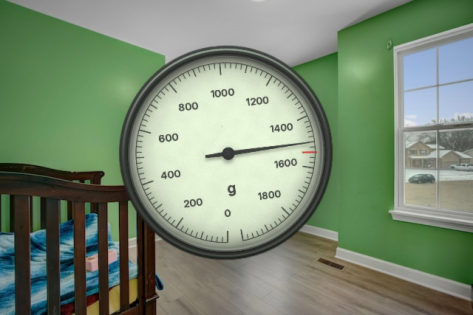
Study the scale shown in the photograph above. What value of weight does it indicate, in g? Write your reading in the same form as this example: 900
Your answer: 1500
